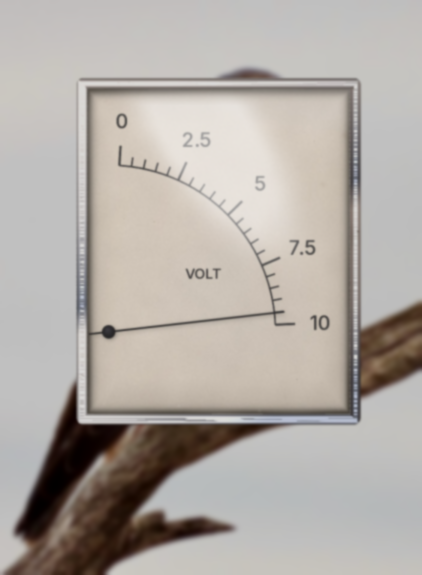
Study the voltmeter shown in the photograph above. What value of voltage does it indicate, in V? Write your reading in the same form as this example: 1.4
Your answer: 9.5
